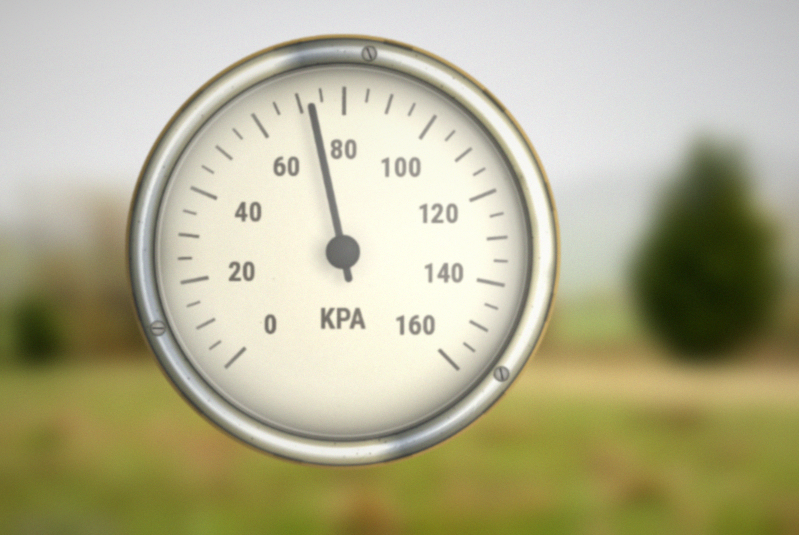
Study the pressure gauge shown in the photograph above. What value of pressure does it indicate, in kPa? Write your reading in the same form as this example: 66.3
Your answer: 72.5
